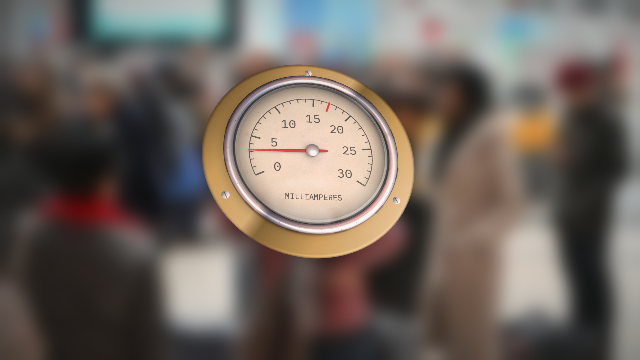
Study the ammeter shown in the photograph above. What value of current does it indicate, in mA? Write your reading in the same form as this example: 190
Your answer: 3
